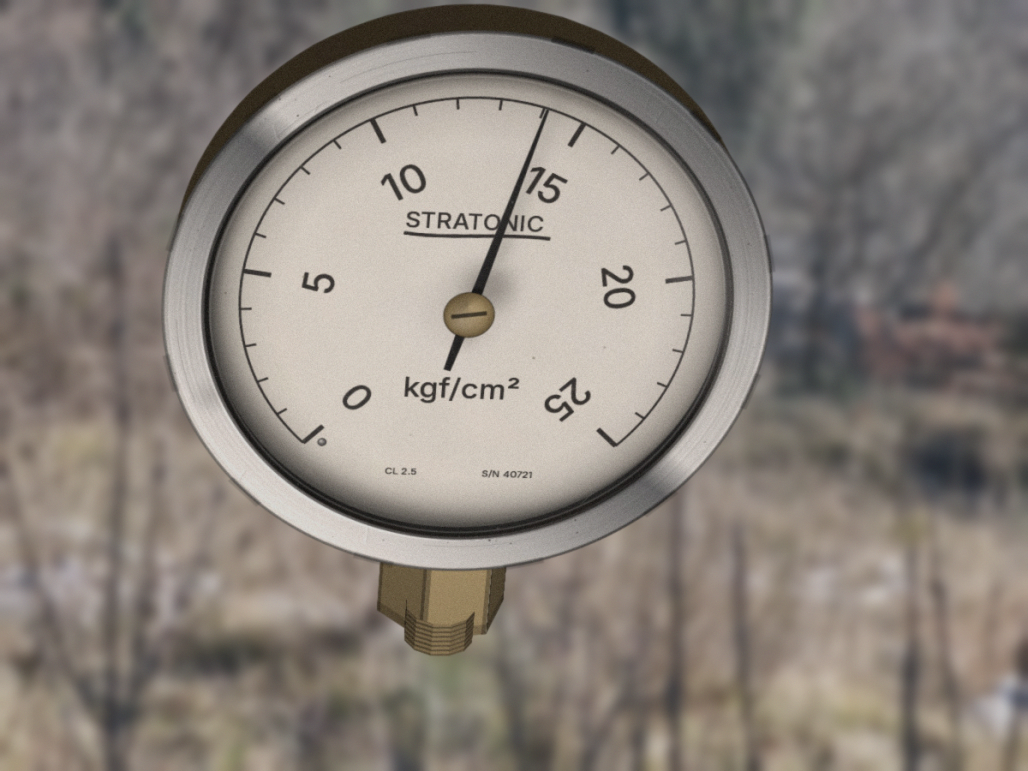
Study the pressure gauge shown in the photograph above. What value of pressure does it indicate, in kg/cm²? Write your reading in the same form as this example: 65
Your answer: 14
